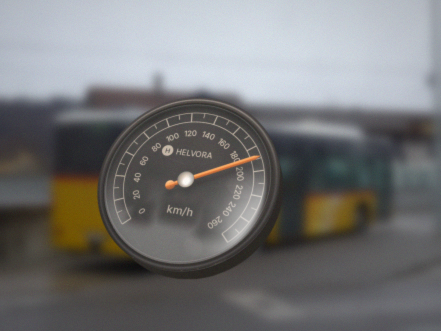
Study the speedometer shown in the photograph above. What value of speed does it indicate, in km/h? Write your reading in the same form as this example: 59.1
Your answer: 190
